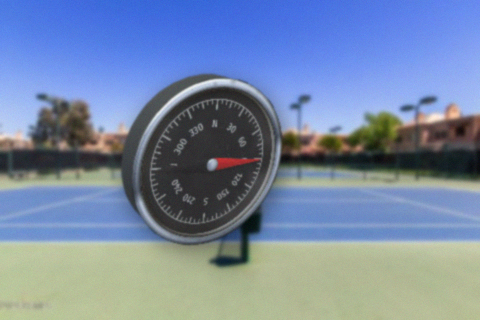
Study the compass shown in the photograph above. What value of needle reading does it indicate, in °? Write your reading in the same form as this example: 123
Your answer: 90
